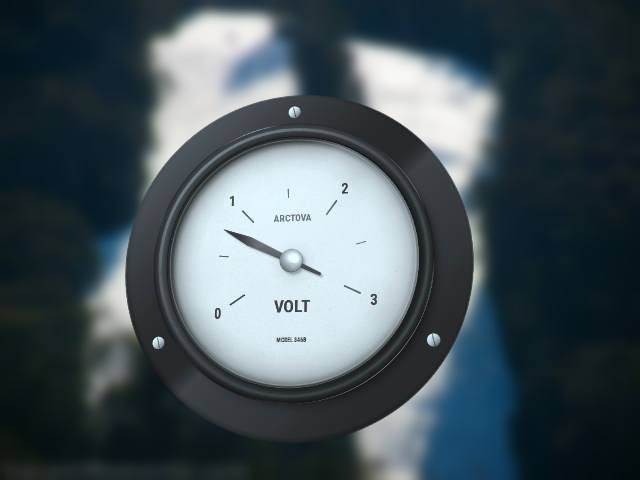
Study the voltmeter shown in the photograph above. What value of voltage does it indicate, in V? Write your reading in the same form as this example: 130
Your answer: 0.75
